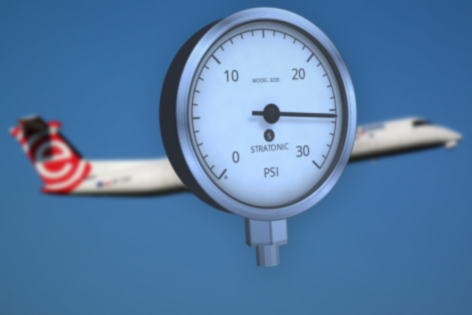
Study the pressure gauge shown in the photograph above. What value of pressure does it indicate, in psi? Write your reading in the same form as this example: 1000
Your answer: 25.5
